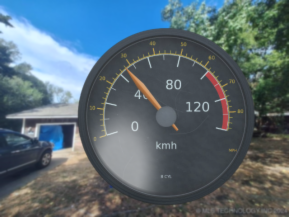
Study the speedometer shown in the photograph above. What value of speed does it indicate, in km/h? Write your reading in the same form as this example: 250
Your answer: 45
